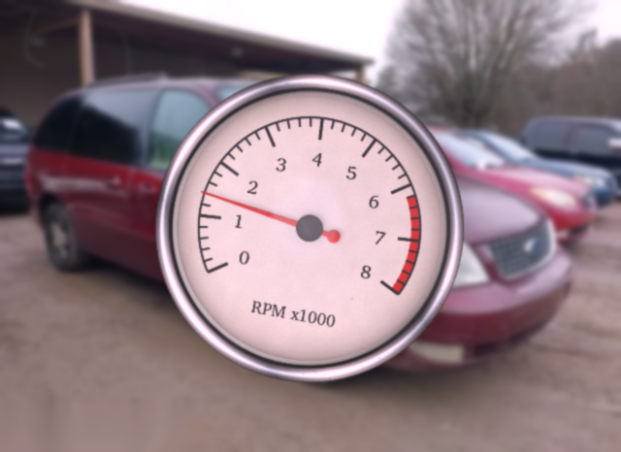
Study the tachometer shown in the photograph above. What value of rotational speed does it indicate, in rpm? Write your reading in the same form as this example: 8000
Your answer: 1400
